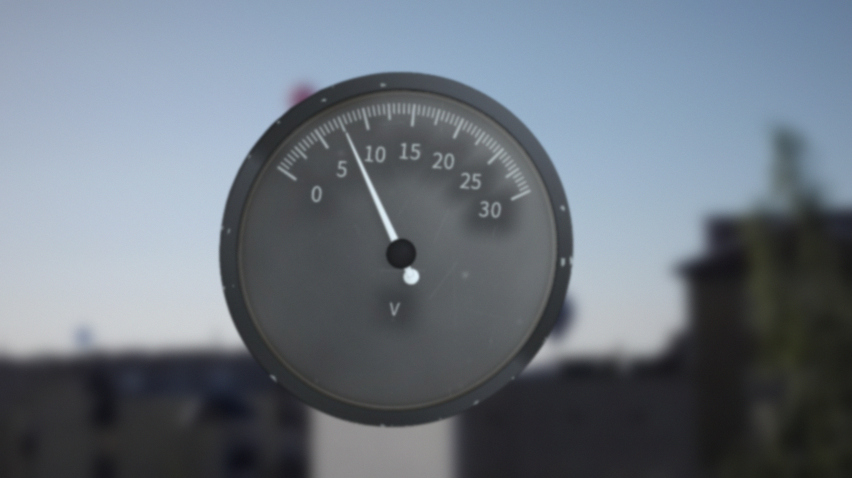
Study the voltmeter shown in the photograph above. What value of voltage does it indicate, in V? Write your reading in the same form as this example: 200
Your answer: 7.5
